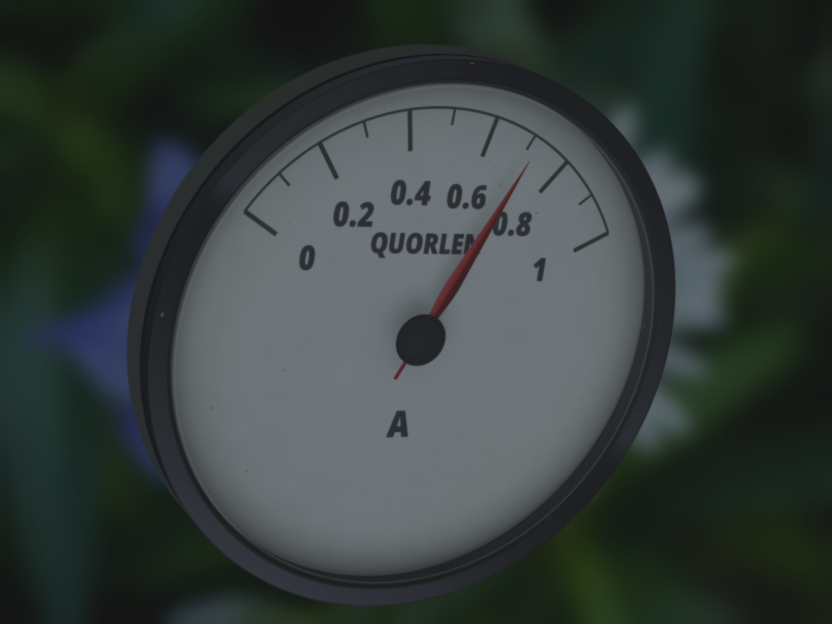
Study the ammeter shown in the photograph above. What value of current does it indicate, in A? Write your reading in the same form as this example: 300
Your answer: 0.7
